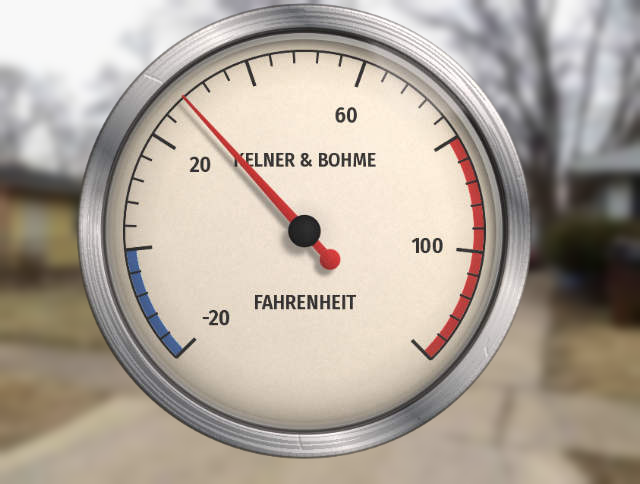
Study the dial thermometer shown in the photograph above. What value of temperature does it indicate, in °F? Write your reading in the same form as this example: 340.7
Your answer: 28
